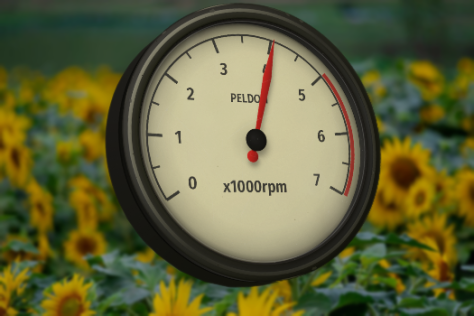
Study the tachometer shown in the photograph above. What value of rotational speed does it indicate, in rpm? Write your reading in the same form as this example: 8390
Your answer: 4000
